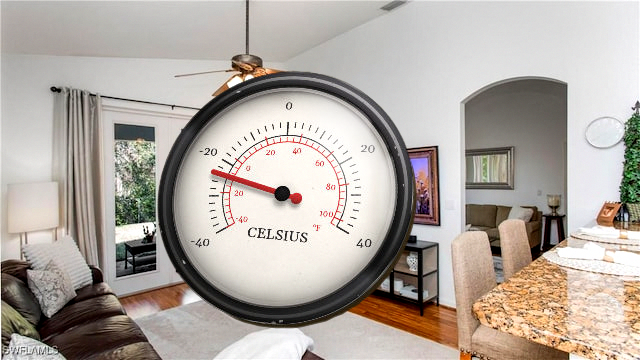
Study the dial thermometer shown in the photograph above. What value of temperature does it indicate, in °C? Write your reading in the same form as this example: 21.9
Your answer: -24
